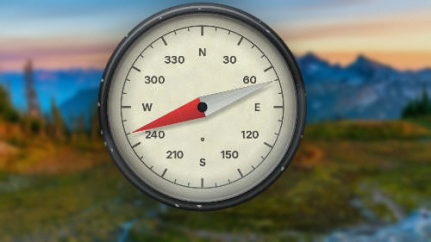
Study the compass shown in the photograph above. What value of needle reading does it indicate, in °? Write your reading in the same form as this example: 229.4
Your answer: 250
